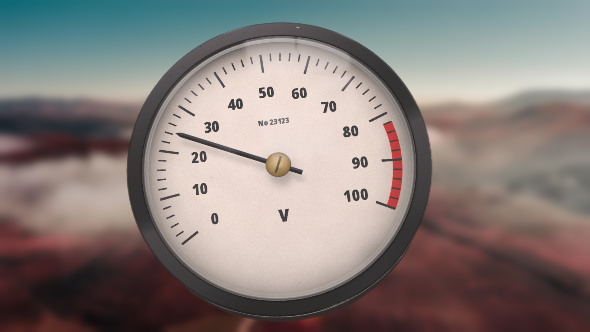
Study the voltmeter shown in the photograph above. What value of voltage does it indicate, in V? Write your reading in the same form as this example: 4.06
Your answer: 24
